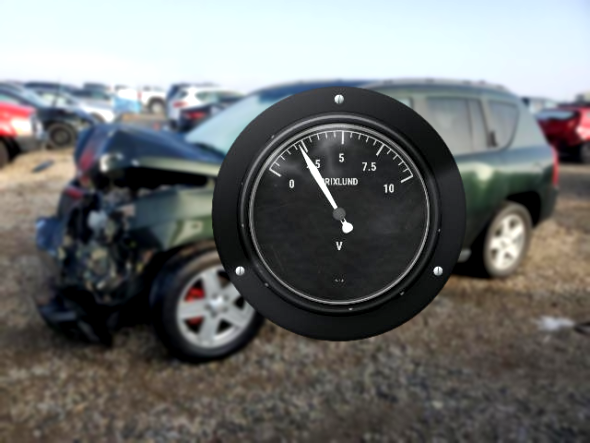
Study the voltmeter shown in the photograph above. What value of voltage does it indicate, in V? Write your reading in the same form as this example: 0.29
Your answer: 2.25
